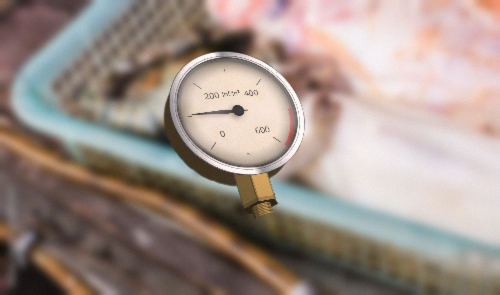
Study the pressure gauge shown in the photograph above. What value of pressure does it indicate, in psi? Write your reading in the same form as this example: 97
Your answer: 100
